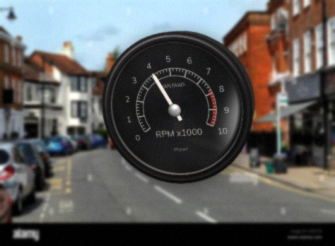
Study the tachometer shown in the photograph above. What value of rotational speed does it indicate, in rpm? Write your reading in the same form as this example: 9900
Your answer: 4000
